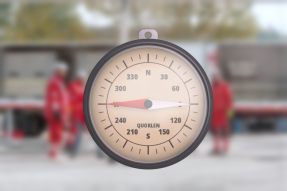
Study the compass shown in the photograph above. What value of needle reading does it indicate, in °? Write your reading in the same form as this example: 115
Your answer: 270
